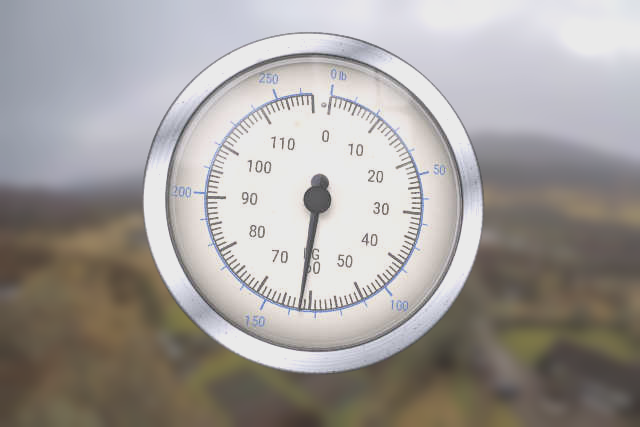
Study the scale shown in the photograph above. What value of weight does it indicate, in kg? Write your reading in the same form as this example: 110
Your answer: 62
